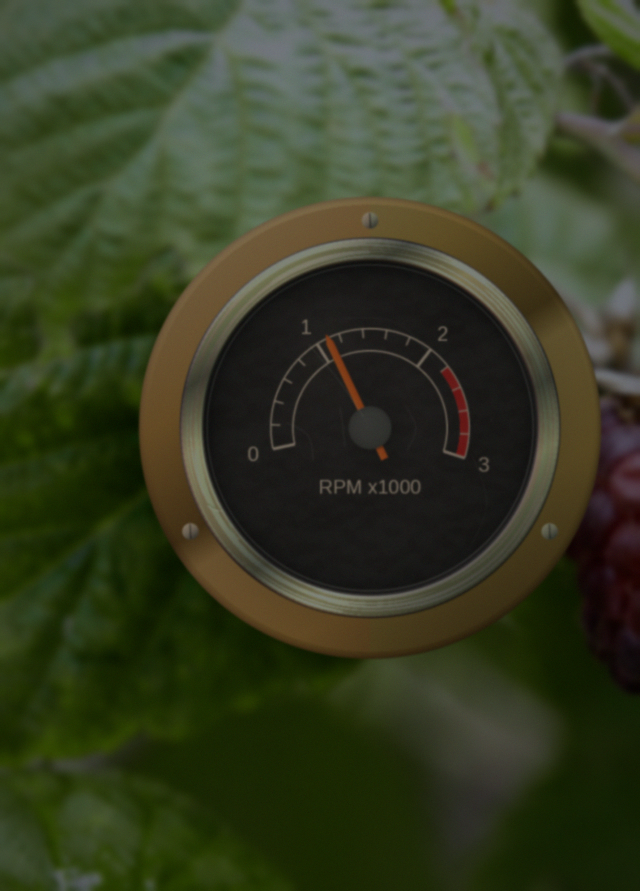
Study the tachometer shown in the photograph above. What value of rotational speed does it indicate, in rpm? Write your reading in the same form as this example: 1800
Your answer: 1100
